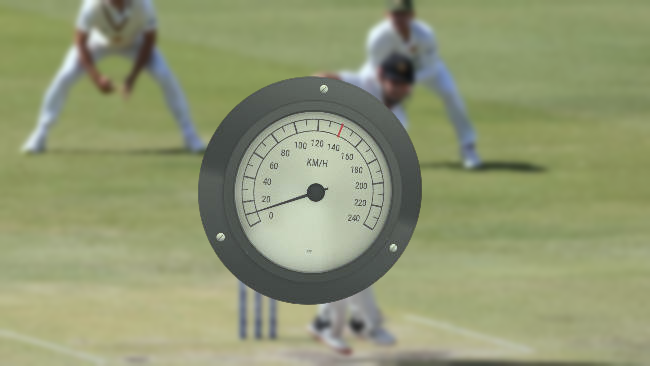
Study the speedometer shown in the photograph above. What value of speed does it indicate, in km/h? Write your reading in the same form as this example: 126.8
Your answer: 10
